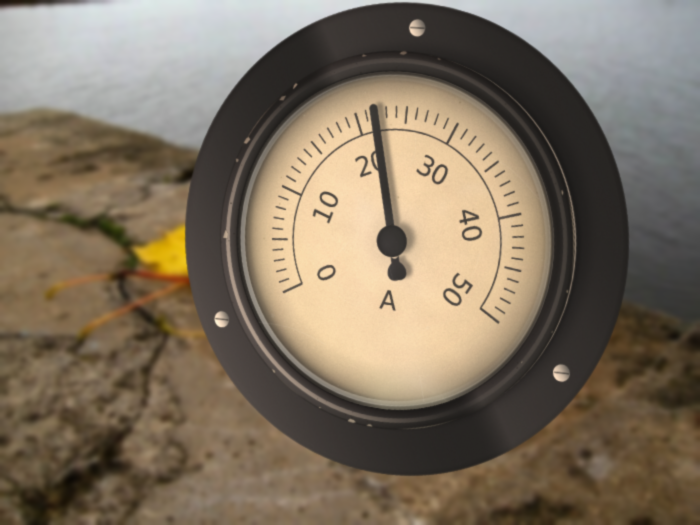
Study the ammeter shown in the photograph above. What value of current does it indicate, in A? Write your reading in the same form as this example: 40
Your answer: 22
